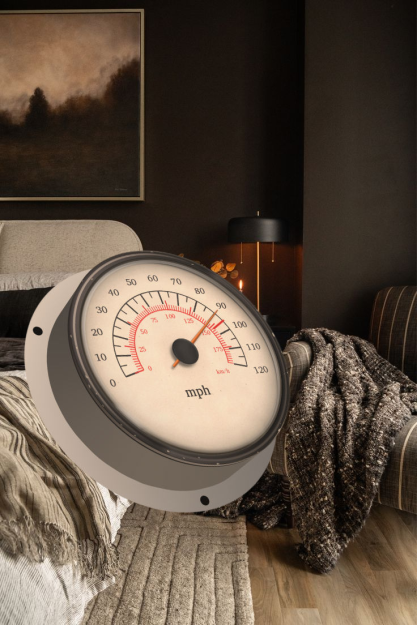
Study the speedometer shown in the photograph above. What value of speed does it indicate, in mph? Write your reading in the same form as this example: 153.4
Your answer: 90
